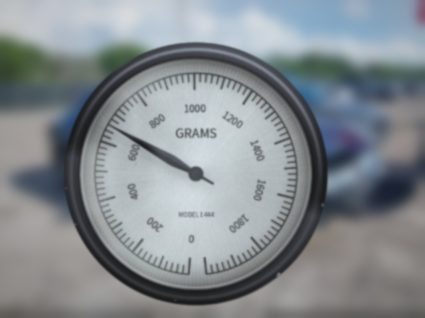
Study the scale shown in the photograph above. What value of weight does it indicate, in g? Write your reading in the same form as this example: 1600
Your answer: 660
